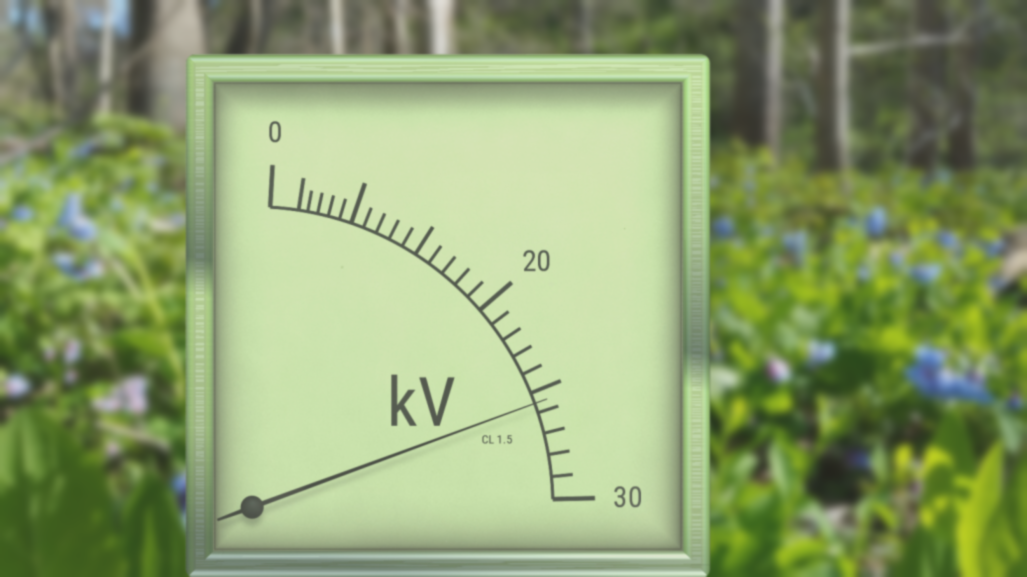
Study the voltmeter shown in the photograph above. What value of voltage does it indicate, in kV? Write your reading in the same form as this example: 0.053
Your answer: 25.5
